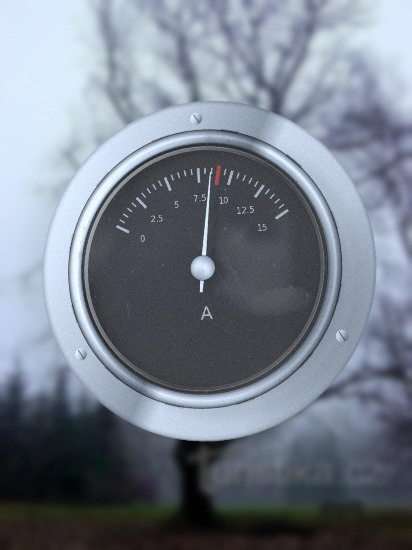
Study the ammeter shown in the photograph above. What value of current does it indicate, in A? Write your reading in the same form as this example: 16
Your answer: 8.5
